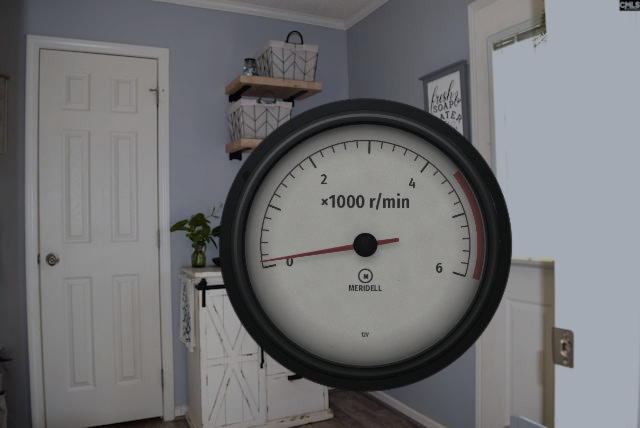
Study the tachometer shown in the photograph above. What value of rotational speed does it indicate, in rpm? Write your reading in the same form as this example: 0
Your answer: 100
